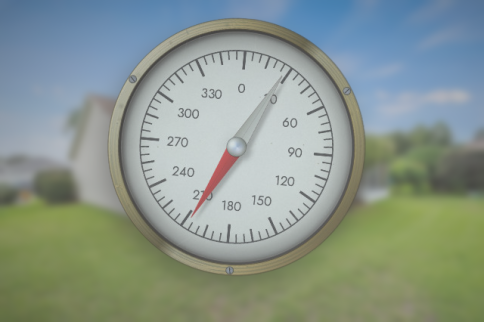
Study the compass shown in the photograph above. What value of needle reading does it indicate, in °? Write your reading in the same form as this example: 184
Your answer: 207.5
